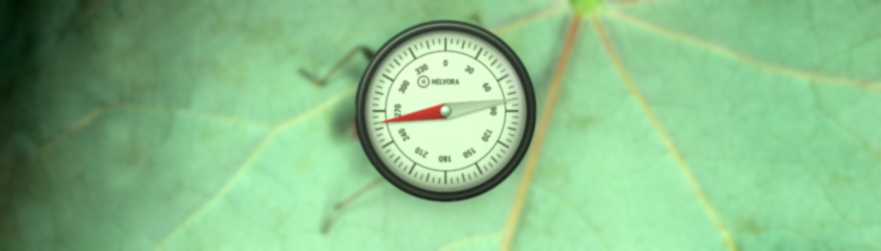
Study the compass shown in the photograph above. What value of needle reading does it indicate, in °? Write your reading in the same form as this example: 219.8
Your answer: 260
